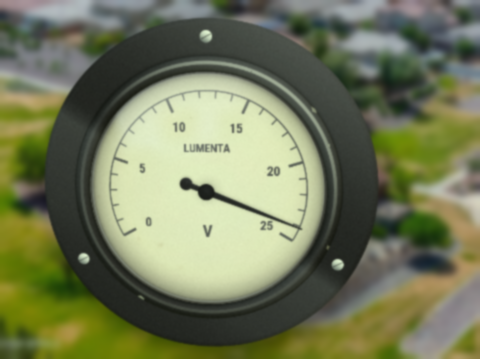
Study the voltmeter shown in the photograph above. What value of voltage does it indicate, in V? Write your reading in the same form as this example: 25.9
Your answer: 24
